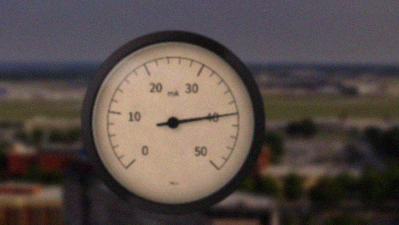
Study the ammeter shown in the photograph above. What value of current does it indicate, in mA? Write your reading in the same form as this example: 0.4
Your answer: 40
